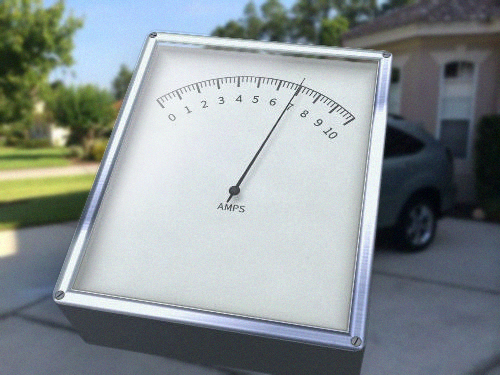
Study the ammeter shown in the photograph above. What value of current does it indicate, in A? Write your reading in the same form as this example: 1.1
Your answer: 7
